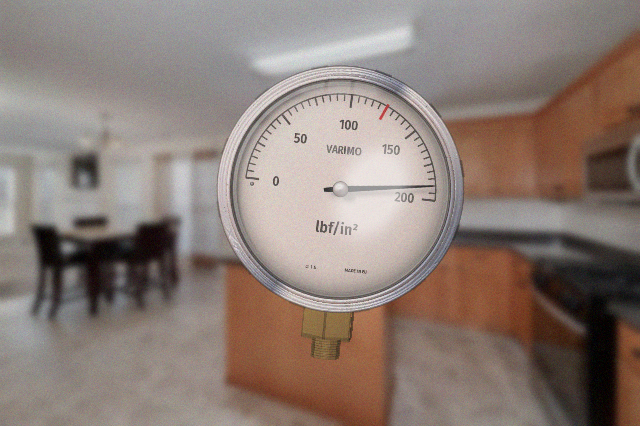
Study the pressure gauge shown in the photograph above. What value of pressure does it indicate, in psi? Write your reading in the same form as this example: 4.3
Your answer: 190
